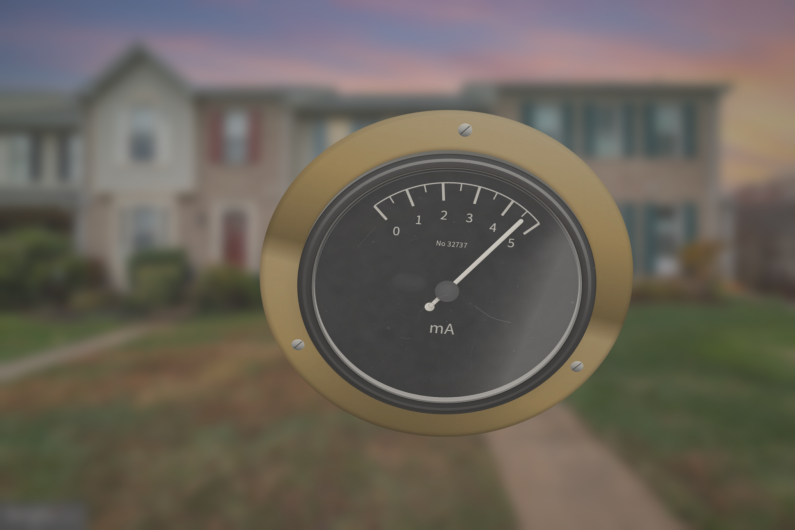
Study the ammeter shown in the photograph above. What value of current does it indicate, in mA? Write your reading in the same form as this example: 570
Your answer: 4.5
